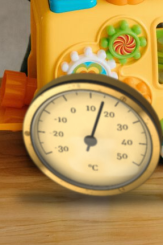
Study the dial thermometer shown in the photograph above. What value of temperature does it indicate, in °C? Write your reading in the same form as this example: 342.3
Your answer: 15
